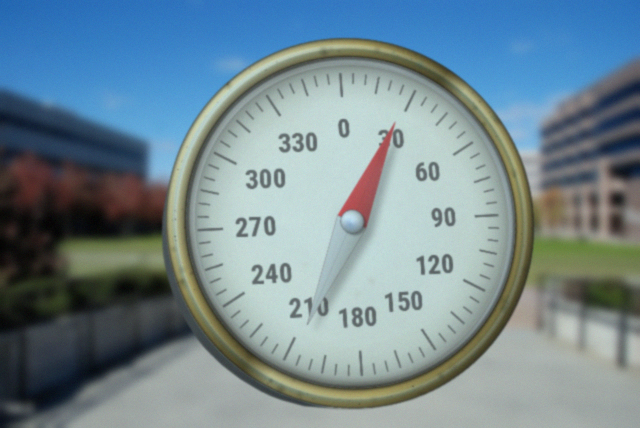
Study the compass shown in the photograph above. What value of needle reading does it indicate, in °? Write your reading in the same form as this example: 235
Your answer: 27.5
